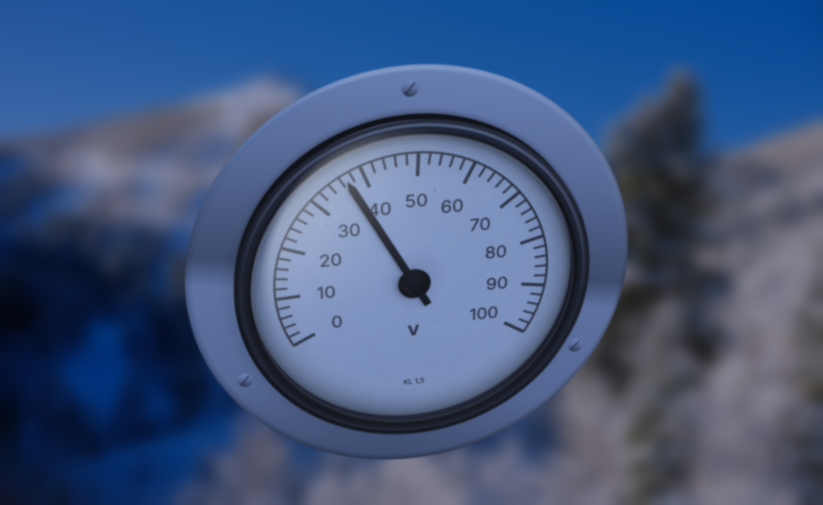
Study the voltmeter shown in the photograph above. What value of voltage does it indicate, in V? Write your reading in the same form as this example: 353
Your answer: 37
